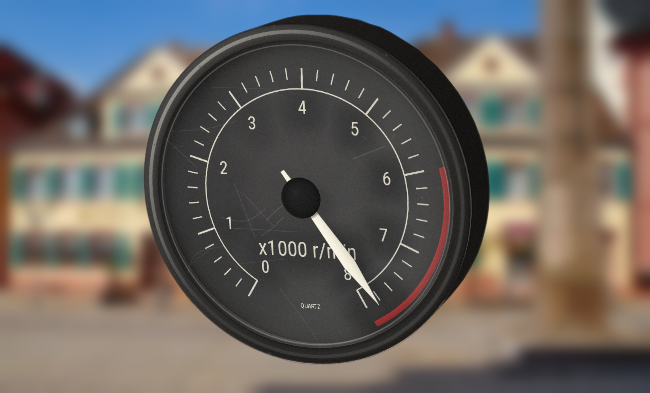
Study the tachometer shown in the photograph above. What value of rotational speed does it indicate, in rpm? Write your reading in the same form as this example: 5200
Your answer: 7800
